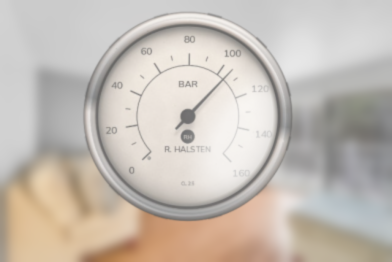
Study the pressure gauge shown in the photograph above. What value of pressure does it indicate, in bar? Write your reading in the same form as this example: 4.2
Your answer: 105
